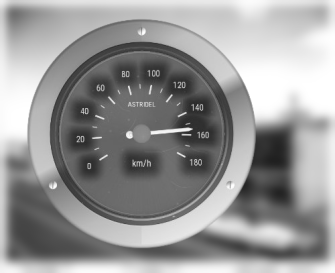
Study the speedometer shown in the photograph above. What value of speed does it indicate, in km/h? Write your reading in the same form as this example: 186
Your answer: 155
